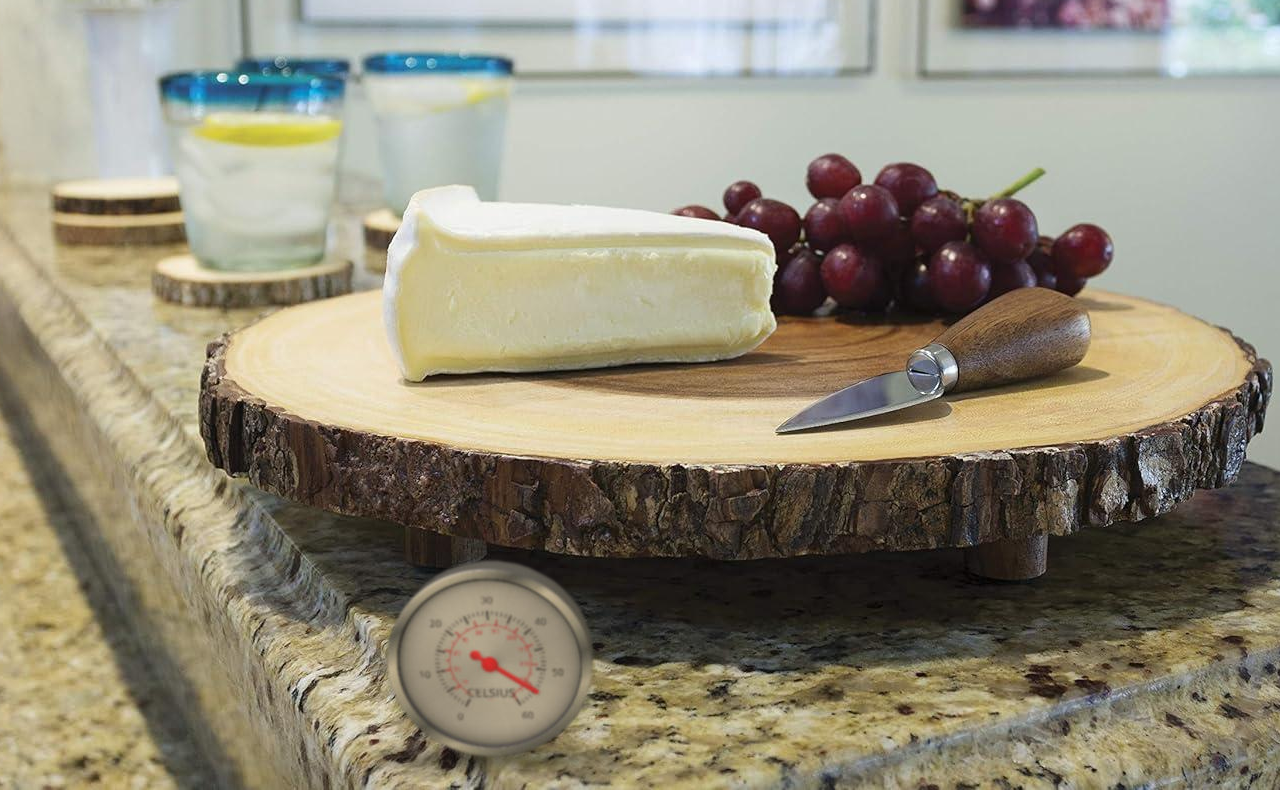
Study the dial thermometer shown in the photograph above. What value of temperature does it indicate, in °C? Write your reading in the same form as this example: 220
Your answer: 55
